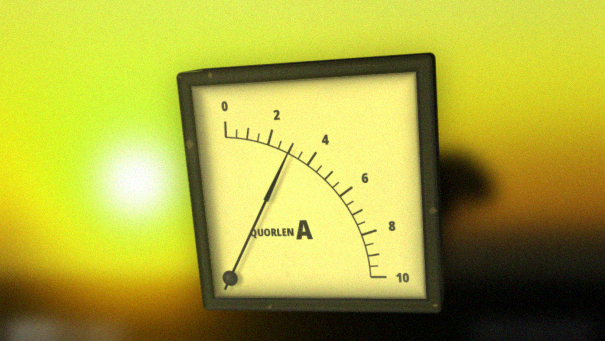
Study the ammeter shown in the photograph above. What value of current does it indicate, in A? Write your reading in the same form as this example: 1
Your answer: 3
